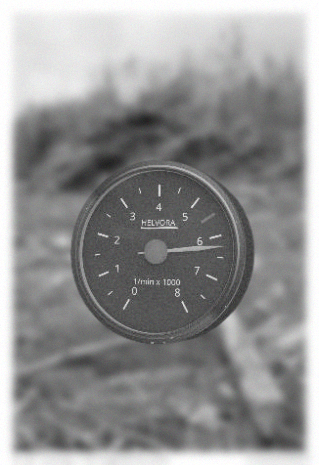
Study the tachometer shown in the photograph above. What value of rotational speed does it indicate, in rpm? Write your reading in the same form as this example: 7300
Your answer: 6250
